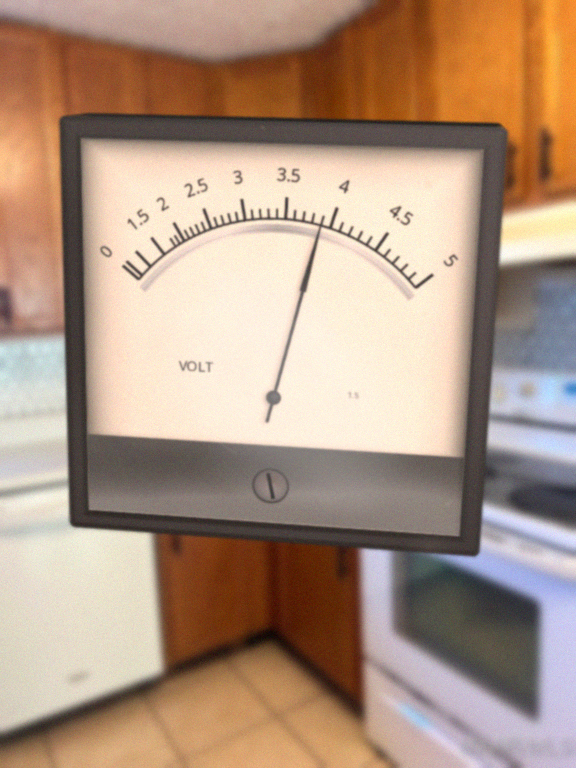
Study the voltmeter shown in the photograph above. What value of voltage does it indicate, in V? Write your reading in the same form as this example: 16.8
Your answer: 3.9
